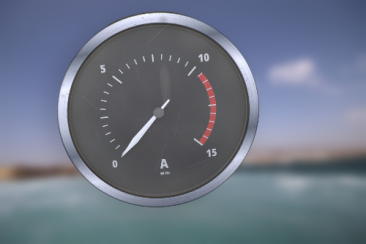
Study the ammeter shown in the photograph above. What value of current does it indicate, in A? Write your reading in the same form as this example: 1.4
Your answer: 0
